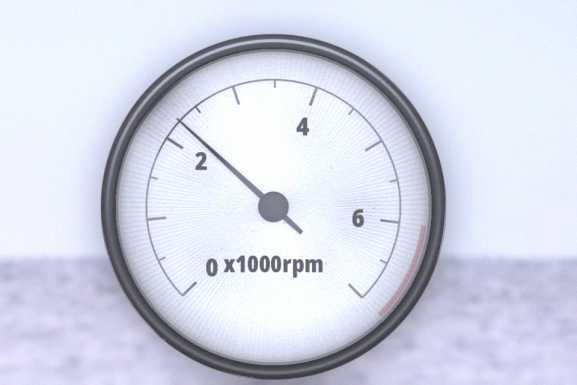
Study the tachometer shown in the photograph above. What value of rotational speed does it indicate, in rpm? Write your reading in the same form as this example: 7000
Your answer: 2250
